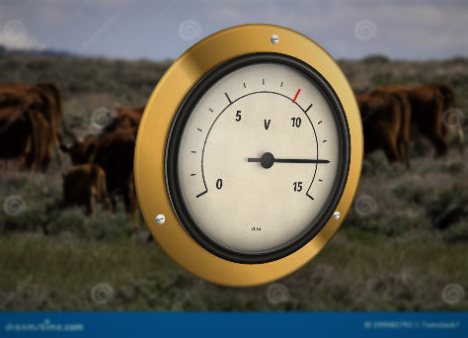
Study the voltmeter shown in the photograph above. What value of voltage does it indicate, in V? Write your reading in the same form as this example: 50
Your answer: 13
